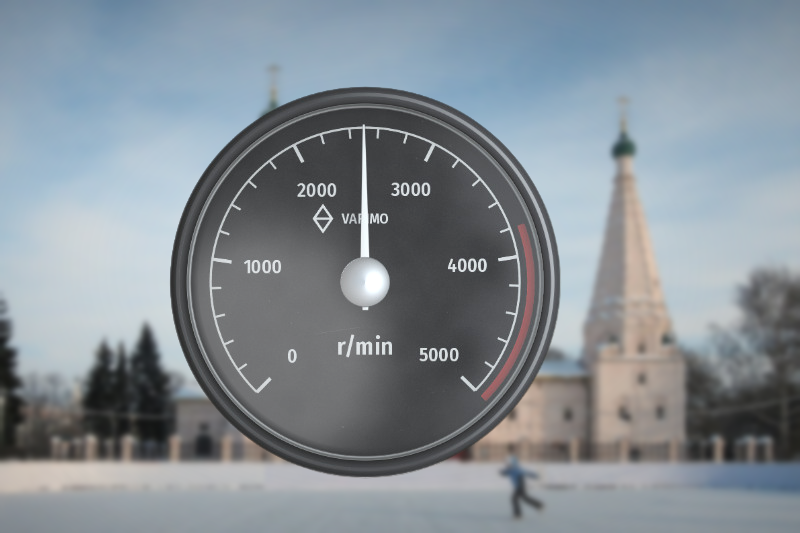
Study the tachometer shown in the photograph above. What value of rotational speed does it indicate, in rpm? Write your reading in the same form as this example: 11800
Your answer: 2500
